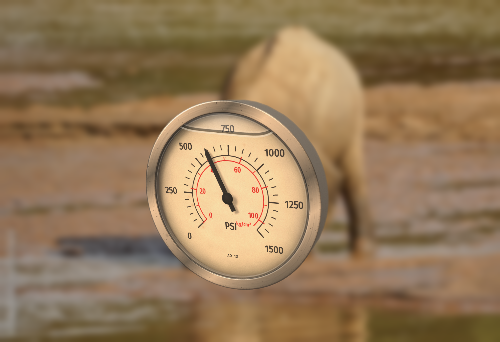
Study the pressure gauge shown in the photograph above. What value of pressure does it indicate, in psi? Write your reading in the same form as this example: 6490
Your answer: 600
